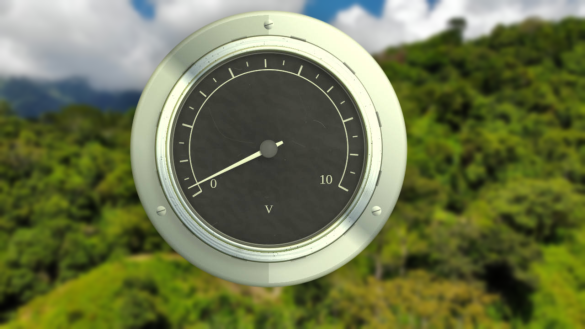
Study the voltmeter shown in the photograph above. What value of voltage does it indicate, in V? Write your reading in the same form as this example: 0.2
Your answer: 0.25
